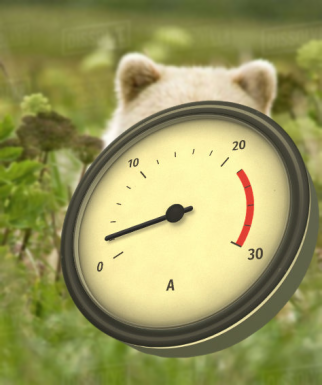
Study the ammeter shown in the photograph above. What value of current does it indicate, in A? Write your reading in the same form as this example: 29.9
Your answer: 2
